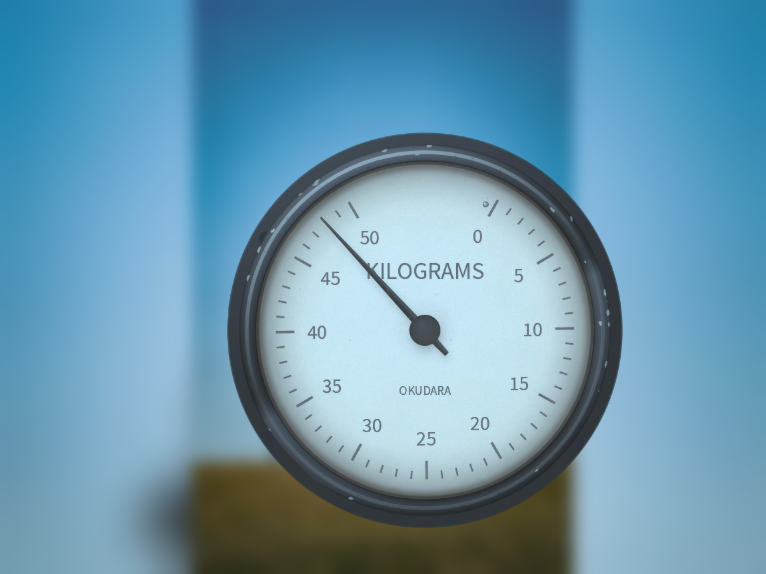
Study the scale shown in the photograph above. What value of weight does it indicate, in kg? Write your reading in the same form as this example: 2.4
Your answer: 48
